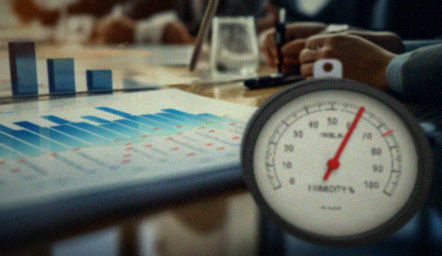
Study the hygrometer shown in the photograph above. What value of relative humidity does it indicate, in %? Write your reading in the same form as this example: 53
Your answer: 60
